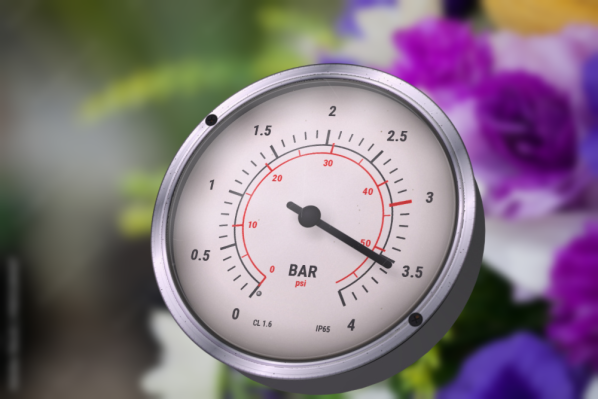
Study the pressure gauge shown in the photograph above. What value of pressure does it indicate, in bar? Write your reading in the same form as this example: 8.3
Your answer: 3.55
